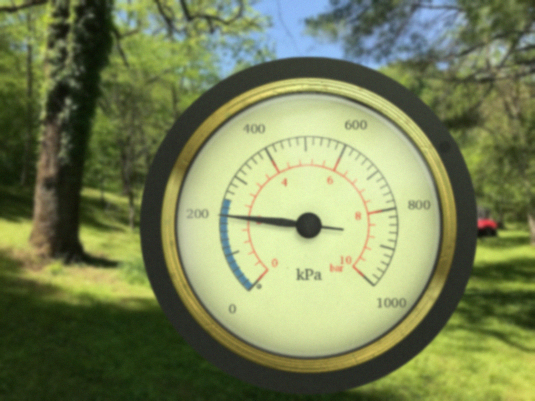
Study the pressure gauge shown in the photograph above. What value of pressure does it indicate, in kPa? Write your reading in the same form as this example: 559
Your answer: 200
